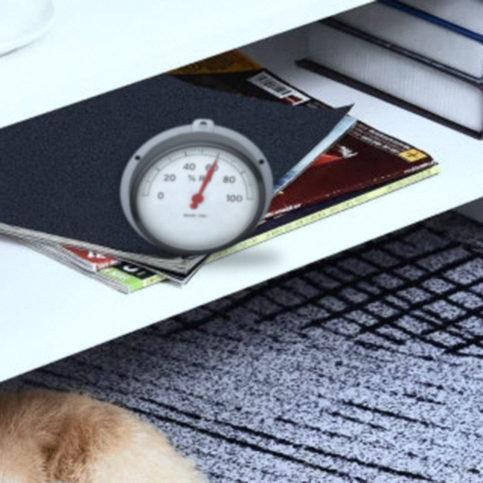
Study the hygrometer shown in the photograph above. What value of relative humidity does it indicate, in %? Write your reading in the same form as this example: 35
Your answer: 60
